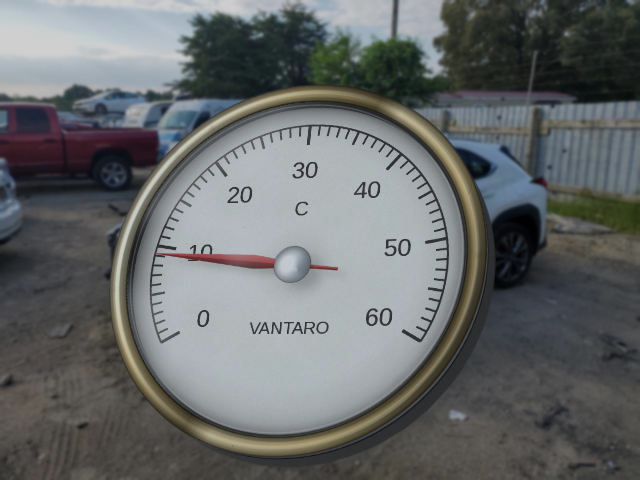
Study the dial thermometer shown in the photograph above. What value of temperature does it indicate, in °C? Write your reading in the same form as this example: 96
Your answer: 9
